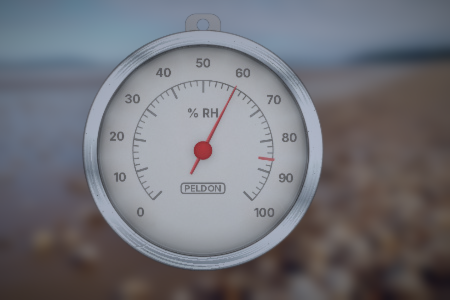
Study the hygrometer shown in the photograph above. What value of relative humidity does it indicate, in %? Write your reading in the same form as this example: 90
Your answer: 60
